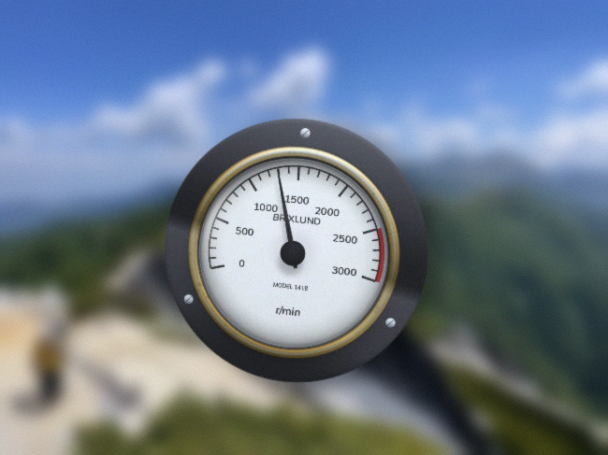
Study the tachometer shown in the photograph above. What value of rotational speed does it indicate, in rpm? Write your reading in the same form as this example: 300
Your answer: 1300
